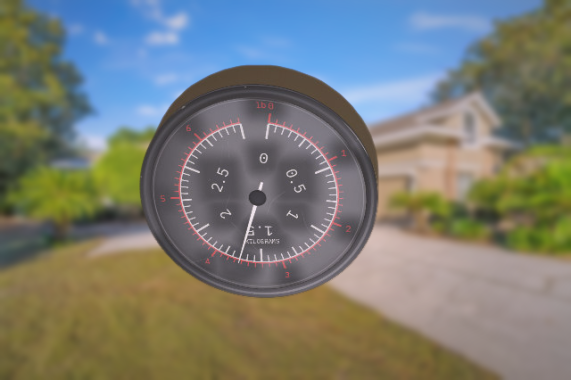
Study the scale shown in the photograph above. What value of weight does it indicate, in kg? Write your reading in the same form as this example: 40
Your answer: 1.65
